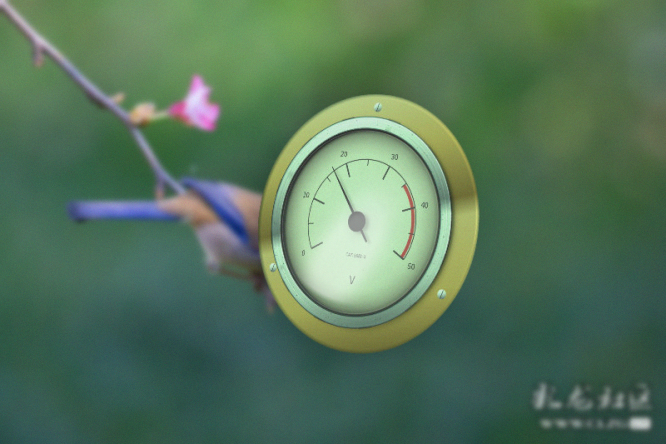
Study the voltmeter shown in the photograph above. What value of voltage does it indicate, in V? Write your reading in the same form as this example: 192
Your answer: 17.5
